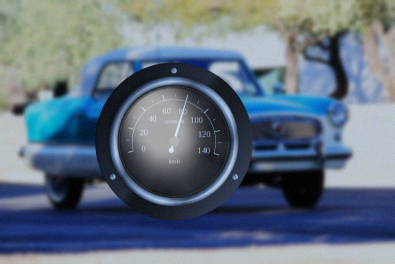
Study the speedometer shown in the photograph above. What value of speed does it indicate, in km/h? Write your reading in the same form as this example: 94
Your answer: 80
